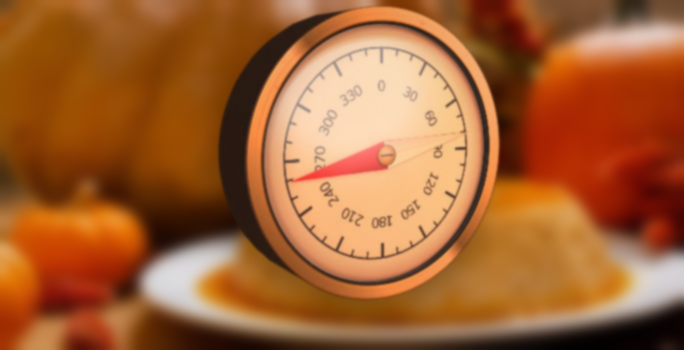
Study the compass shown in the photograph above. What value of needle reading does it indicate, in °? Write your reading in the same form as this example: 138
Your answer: 260
